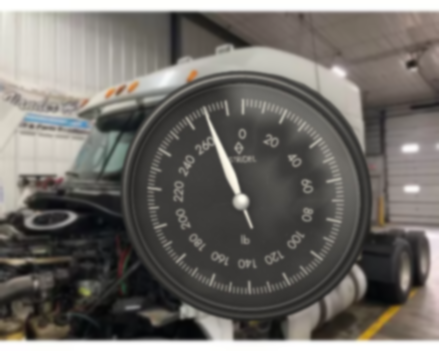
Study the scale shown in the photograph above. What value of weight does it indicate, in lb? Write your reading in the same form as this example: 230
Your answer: 270
